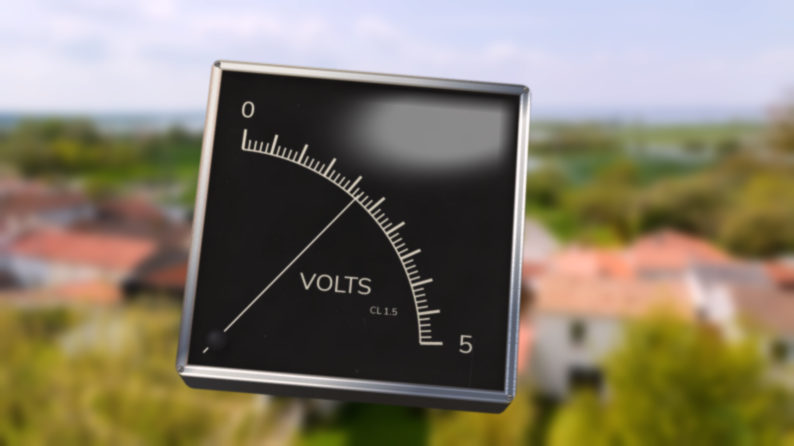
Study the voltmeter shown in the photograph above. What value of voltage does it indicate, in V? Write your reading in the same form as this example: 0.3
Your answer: 2.2
